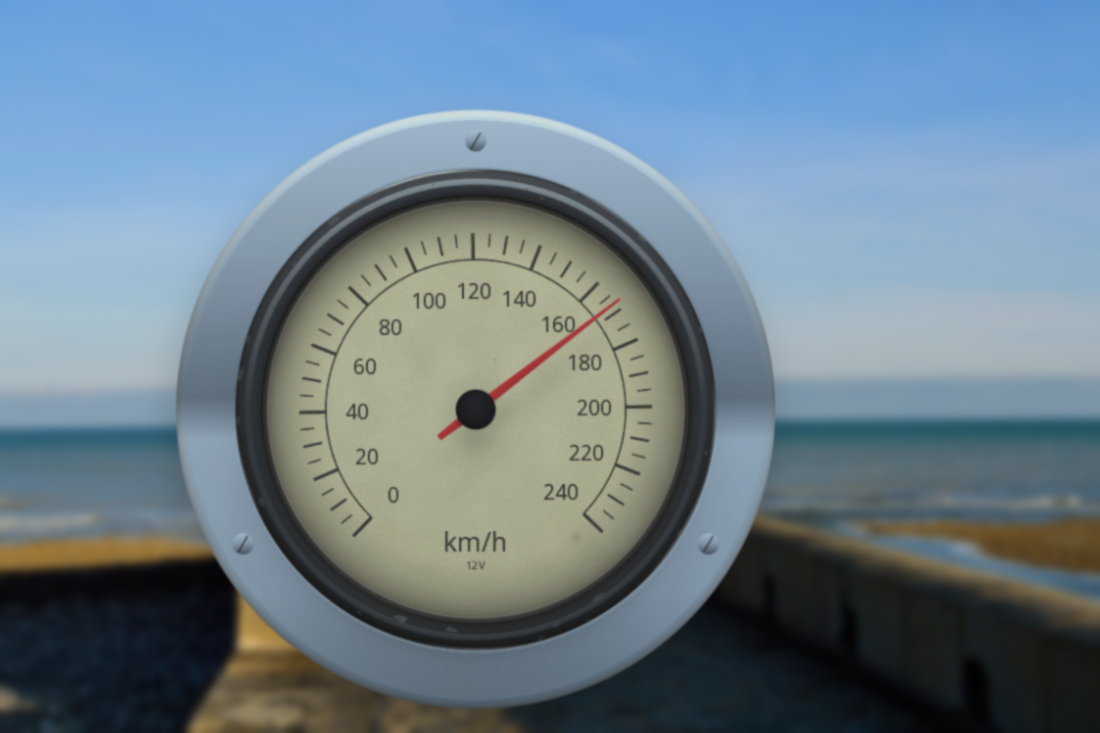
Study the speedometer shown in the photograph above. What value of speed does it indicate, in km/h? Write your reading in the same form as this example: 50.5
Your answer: 167.5
